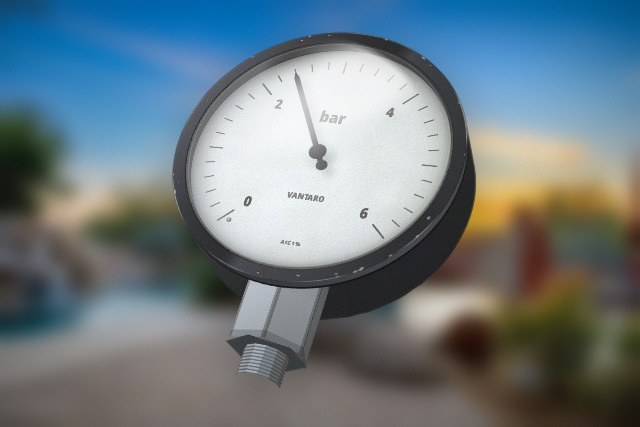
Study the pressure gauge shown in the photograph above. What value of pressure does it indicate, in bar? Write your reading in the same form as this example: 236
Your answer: 2.4
